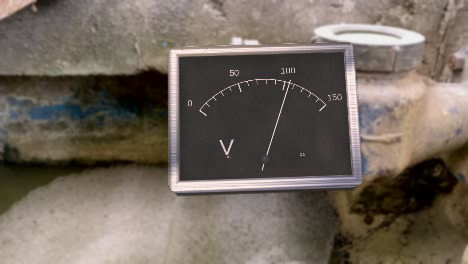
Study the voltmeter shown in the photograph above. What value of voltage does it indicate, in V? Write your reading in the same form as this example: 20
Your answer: 105
